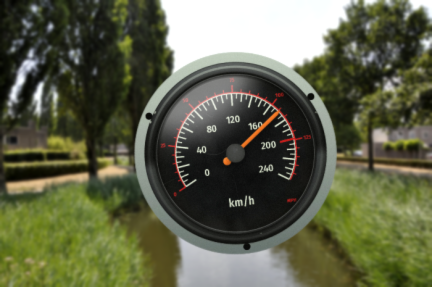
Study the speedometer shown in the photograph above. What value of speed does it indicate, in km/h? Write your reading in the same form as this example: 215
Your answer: 170
